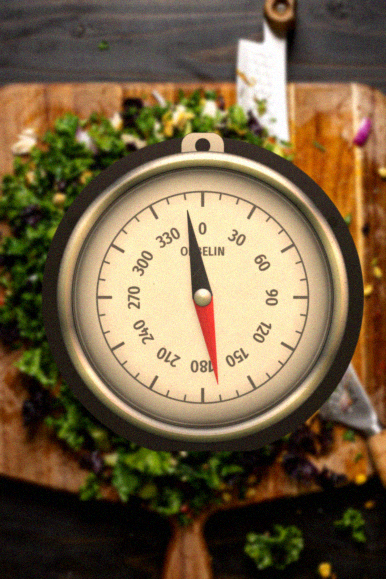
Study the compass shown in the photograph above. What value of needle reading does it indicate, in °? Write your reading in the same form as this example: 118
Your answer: 170
